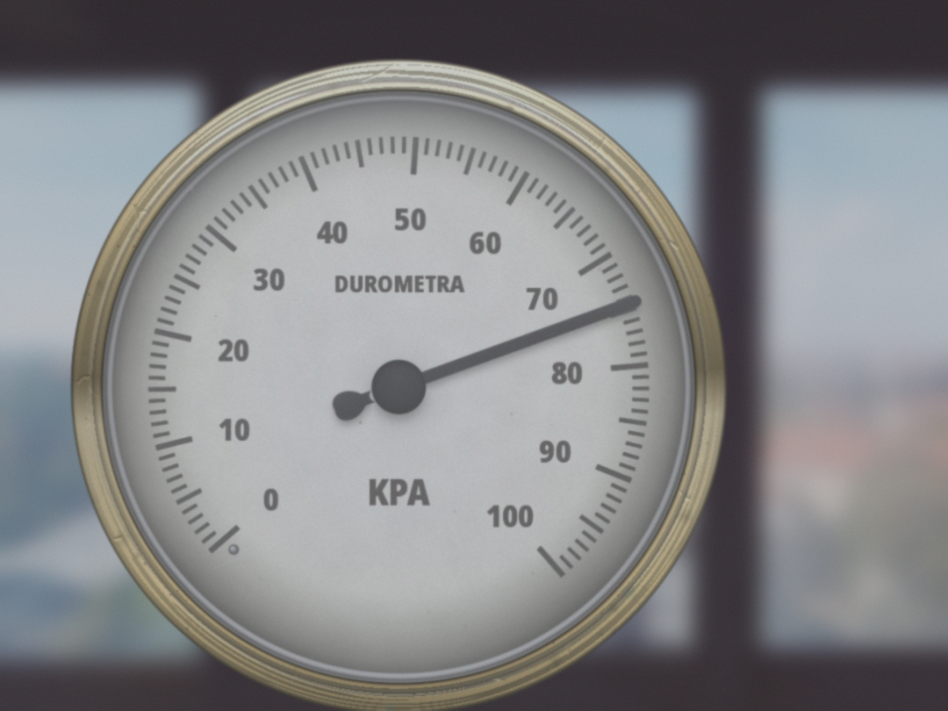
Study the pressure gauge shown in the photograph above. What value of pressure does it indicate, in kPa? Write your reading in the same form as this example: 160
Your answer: 74.5
